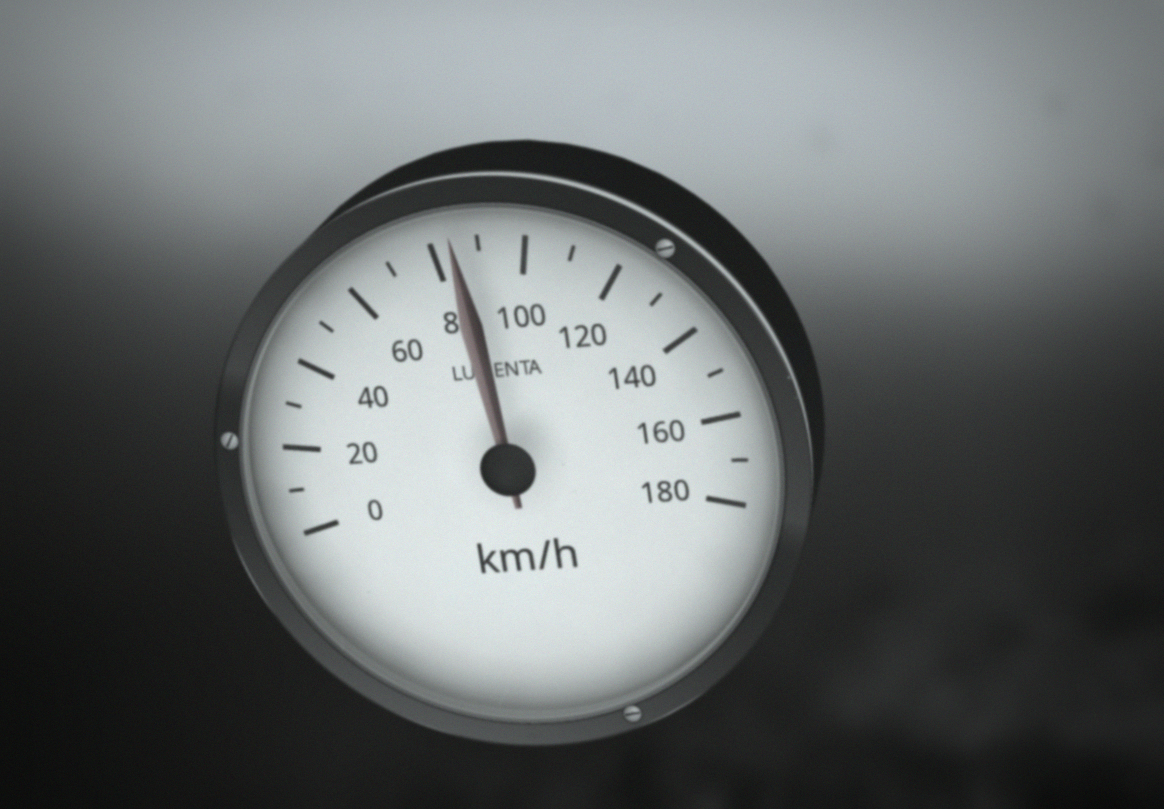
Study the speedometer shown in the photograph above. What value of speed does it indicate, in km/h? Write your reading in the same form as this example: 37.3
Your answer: 85
